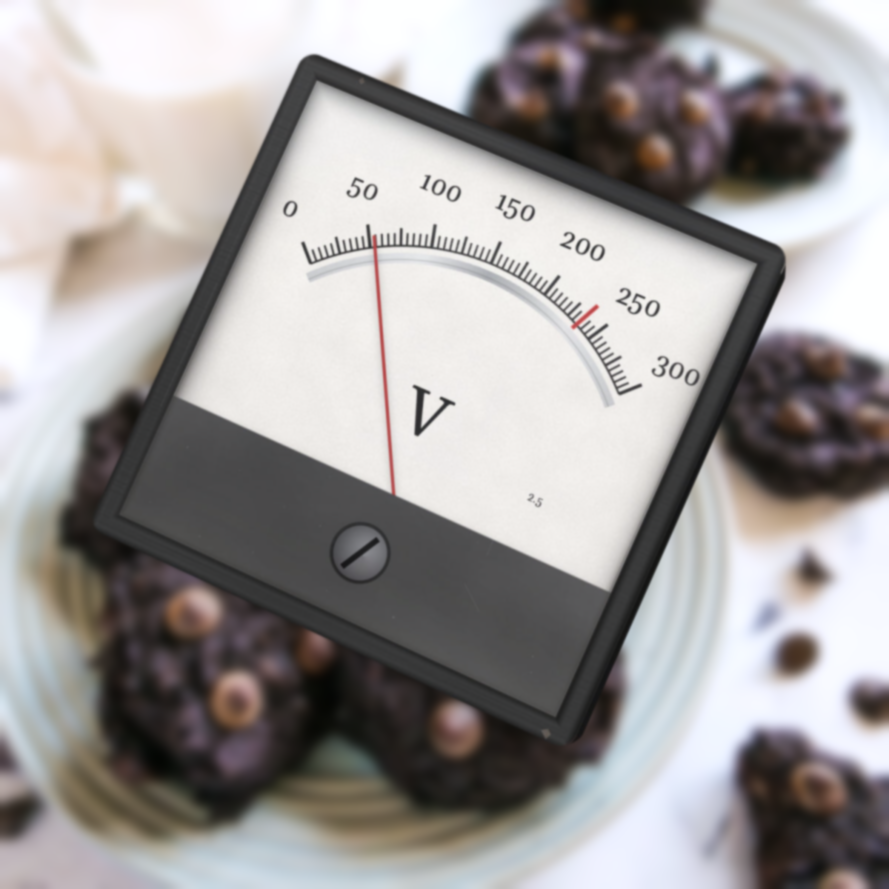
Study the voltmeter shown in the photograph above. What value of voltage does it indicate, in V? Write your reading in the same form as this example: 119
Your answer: 55
